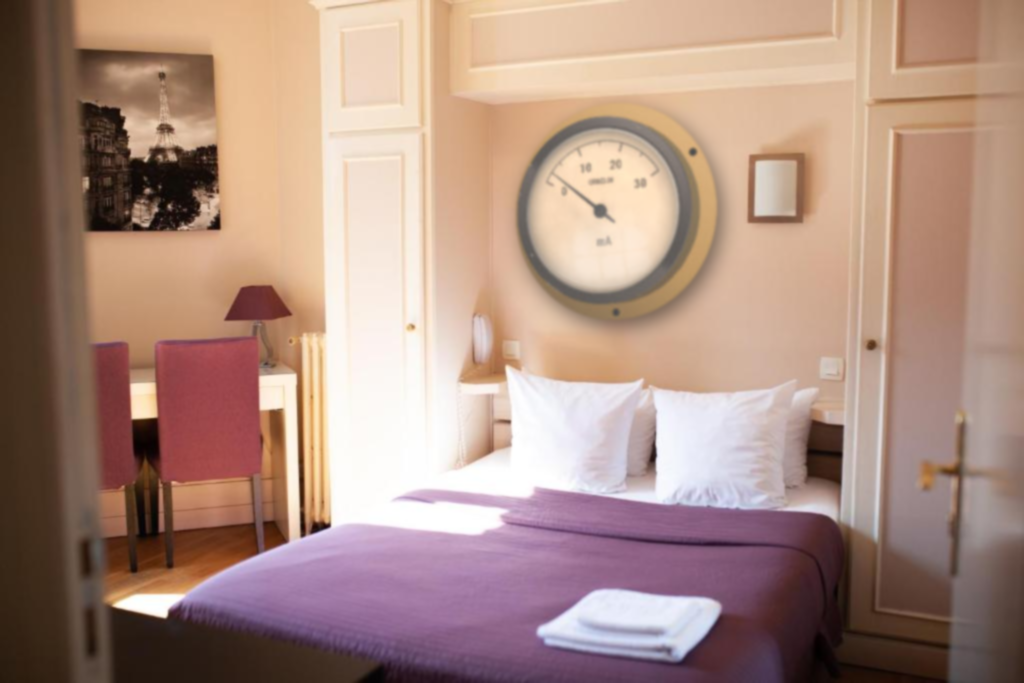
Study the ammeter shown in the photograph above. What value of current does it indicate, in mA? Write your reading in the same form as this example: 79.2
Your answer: 2.5
